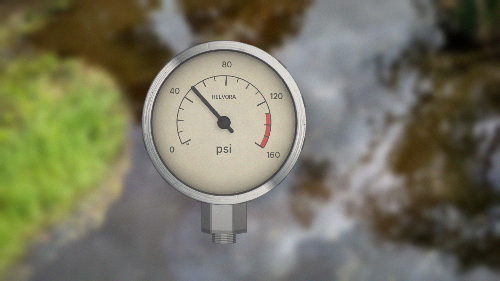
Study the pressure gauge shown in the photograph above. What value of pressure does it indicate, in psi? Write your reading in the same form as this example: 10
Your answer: 50
